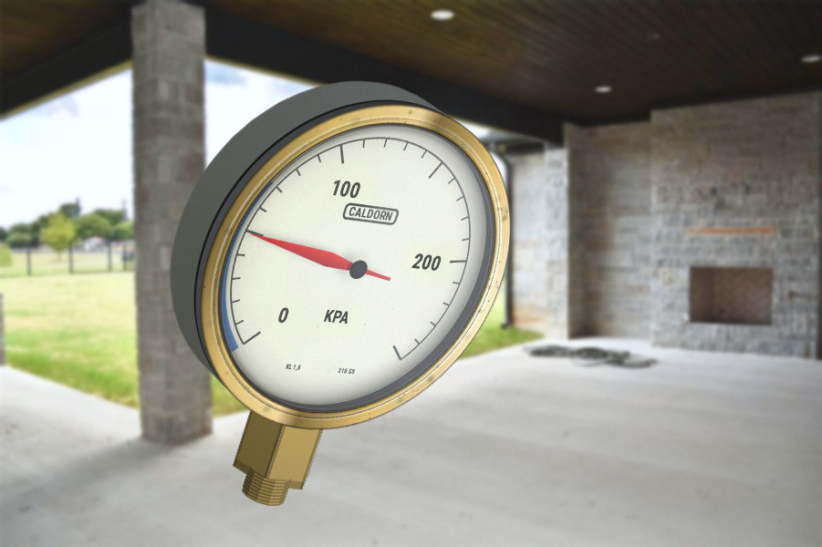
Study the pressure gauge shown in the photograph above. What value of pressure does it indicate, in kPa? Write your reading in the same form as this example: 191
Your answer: 50
